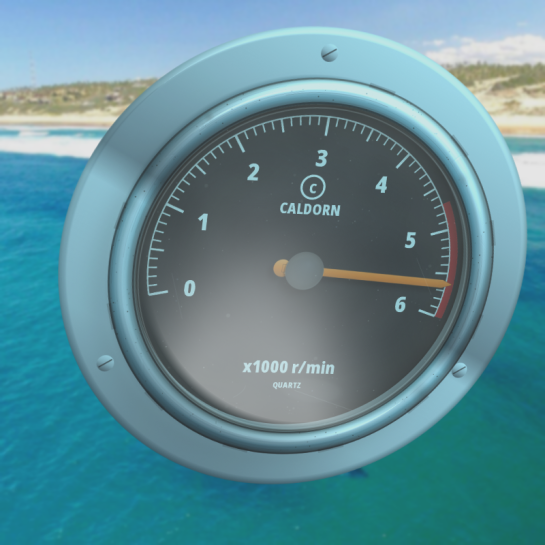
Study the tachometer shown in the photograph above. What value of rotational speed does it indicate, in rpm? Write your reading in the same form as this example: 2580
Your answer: 5600
